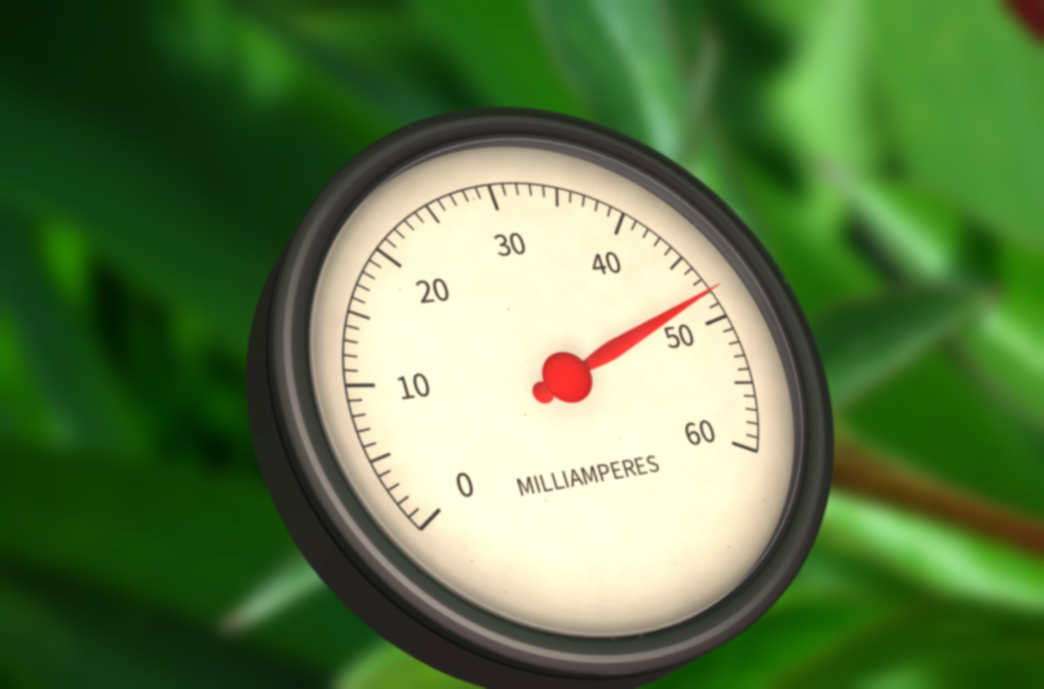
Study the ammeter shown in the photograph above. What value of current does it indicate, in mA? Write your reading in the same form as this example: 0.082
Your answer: 48
